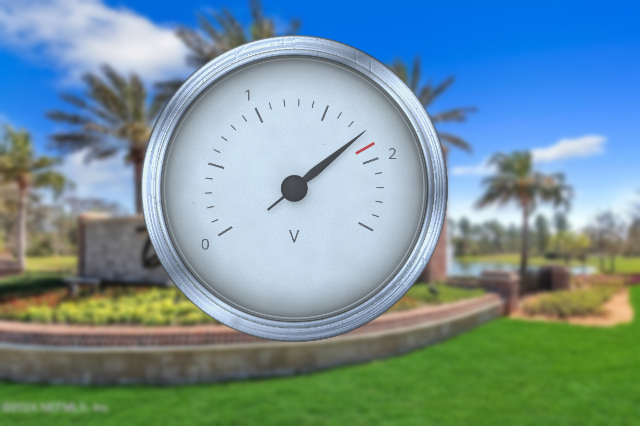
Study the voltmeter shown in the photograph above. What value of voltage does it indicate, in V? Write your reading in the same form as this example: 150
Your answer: 1.8
